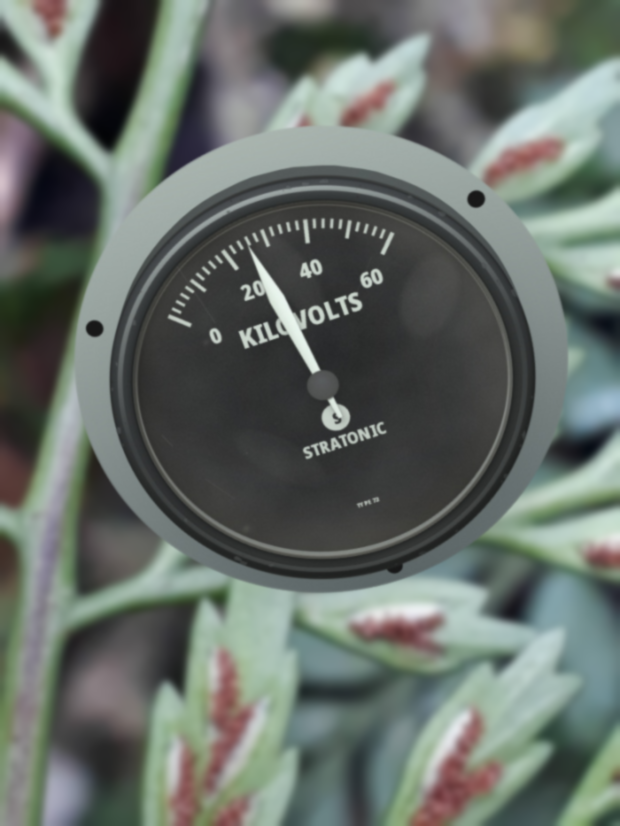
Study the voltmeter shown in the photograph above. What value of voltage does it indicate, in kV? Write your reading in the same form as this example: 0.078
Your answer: 26
